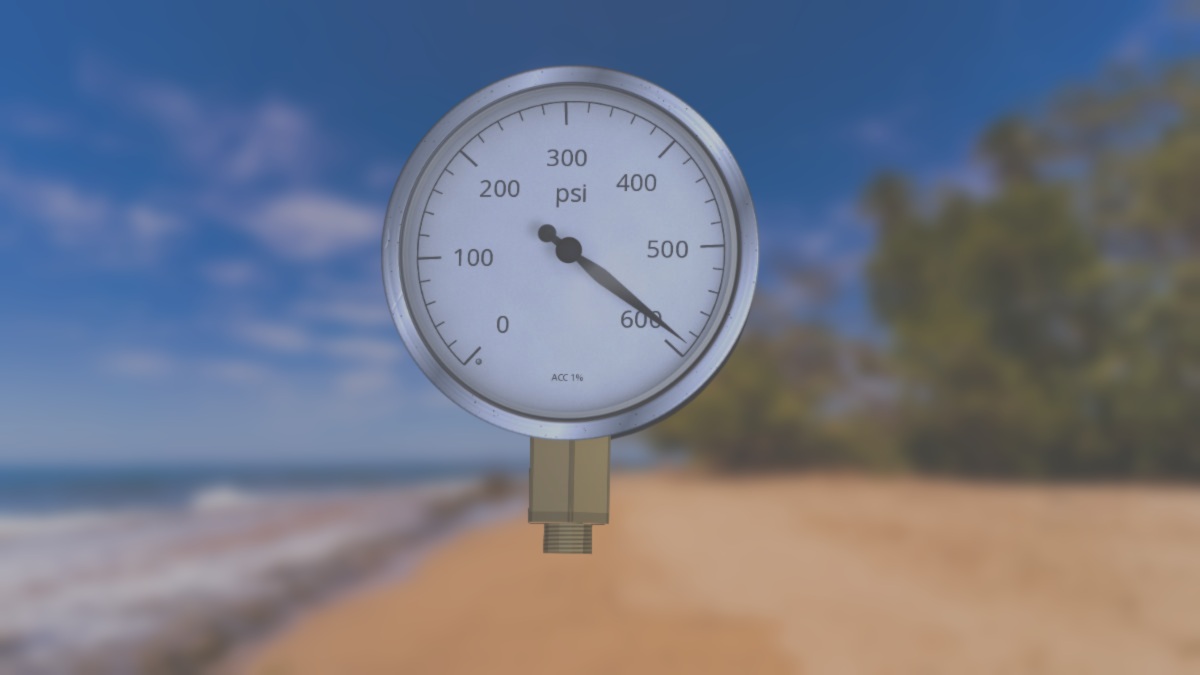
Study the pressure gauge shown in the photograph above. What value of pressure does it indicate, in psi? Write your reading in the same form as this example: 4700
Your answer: 590
